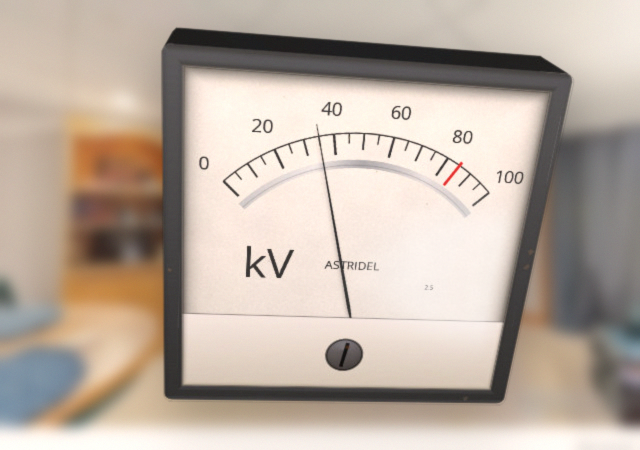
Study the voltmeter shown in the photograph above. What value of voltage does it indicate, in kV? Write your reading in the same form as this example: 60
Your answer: 35
